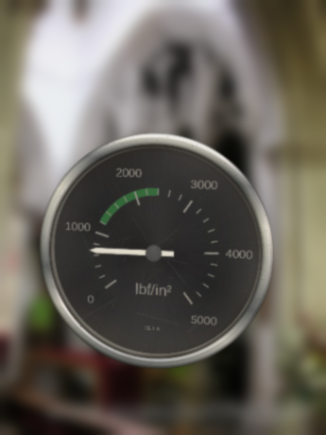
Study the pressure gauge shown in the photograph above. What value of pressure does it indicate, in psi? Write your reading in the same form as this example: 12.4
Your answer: 700
